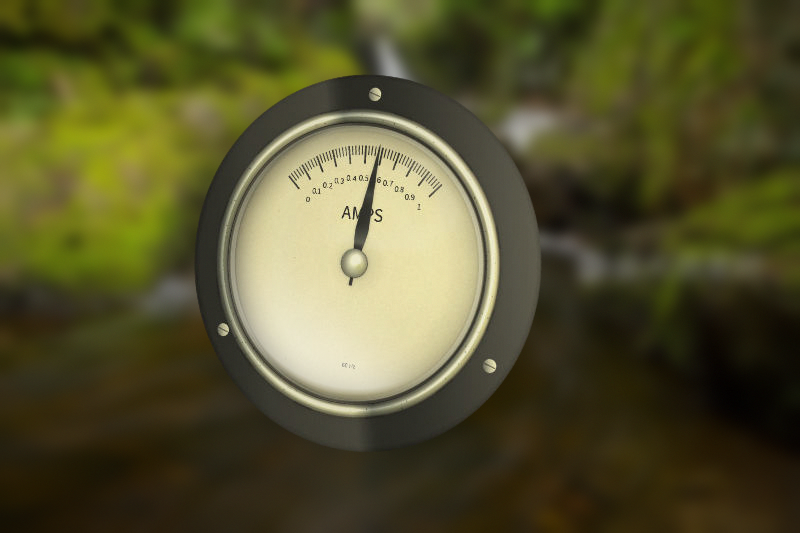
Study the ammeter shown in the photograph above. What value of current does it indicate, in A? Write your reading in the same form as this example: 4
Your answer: 0.6
